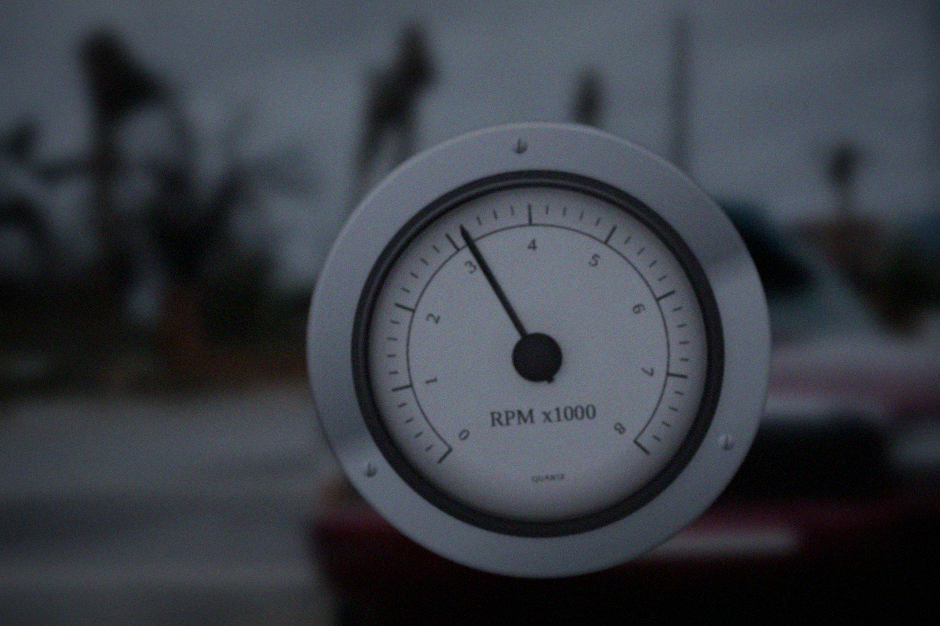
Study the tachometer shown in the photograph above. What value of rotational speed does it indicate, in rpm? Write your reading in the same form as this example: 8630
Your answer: 3200
